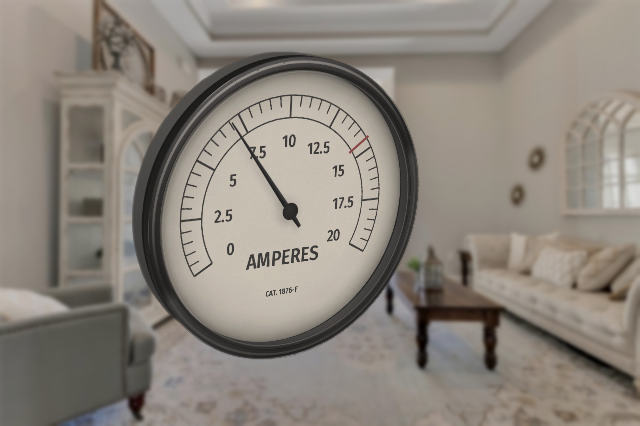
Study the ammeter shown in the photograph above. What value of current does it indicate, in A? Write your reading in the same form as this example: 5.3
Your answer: 7
